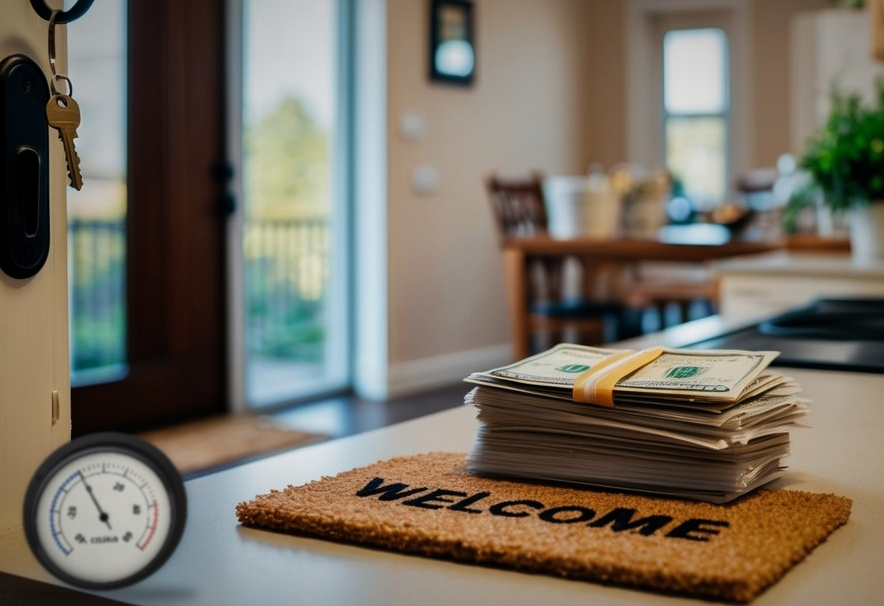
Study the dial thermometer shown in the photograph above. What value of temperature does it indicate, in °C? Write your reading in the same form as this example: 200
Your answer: 0
